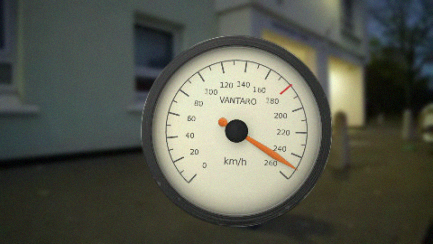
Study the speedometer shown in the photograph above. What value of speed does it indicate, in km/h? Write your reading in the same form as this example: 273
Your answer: 250
